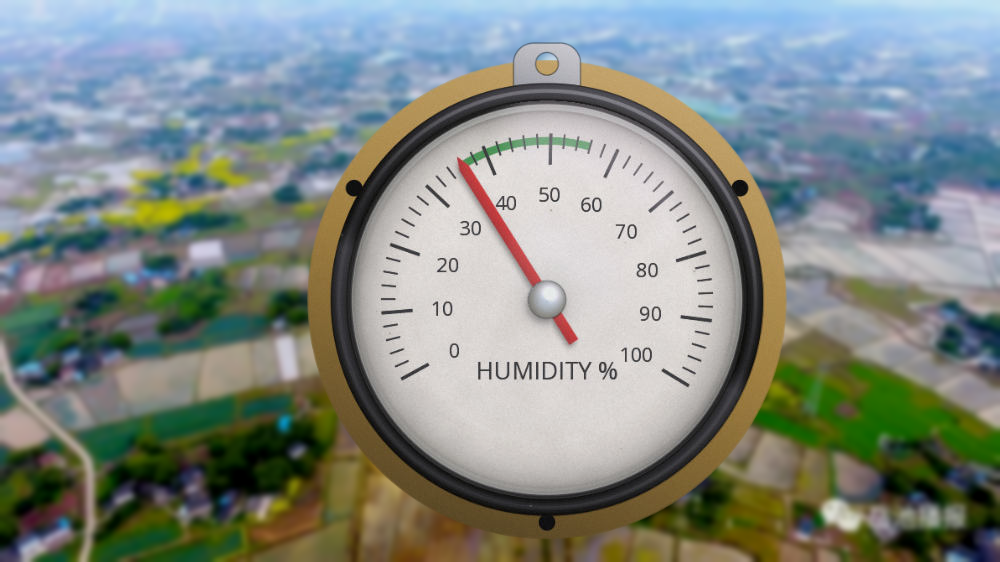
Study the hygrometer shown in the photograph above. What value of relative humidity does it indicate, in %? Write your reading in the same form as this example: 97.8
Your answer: 36
